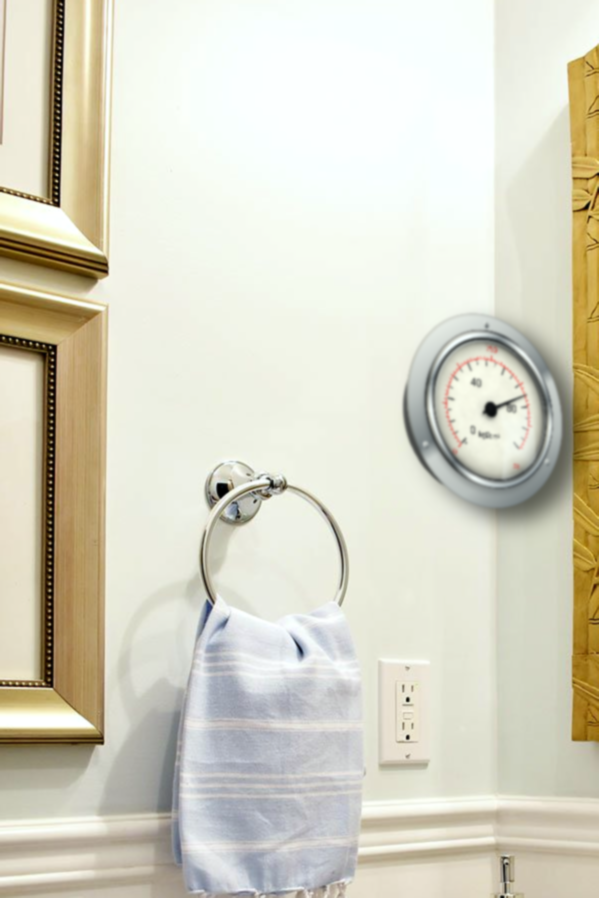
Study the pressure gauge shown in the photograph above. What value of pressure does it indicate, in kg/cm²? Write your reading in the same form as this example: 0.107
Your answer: 75
